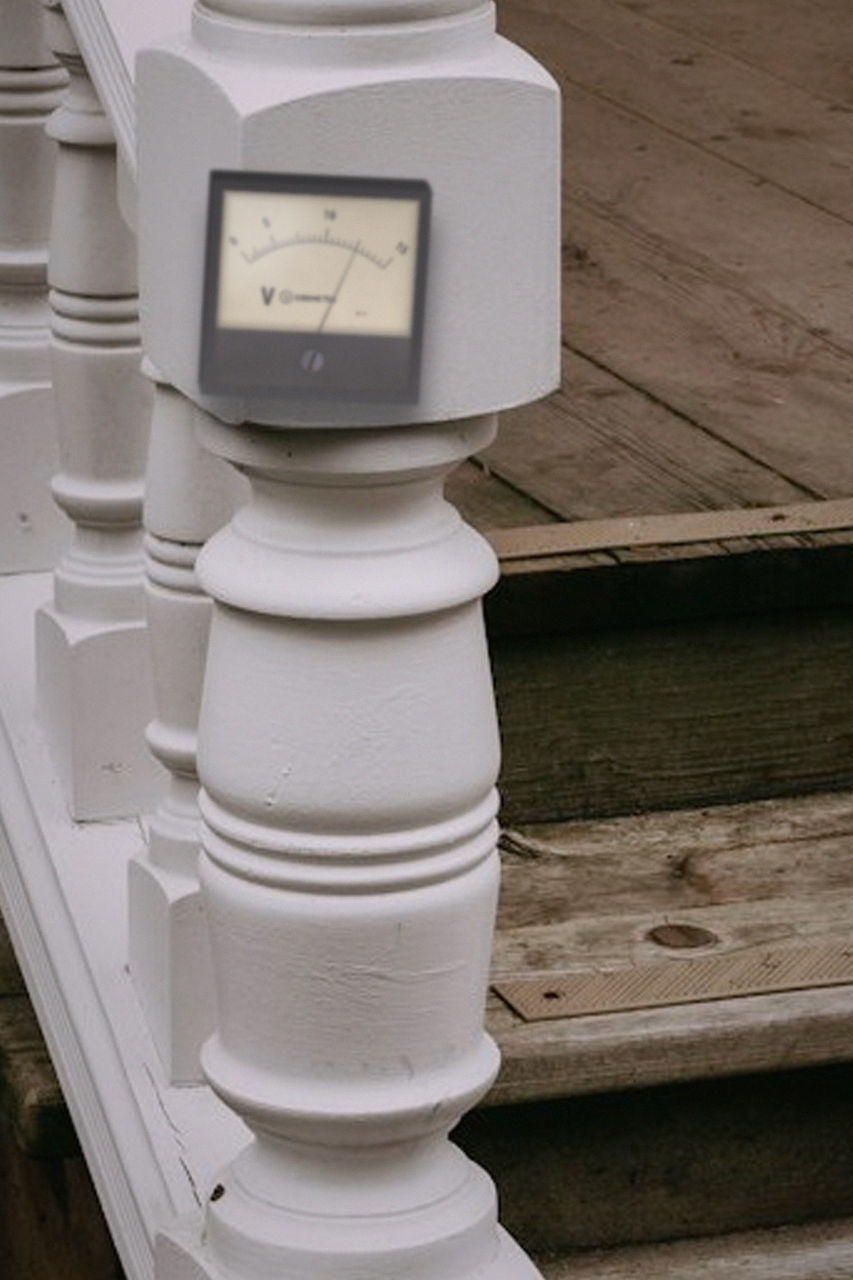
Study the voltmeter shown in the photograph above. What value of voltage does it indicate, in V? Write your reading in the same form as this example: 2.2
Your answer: 12.5
